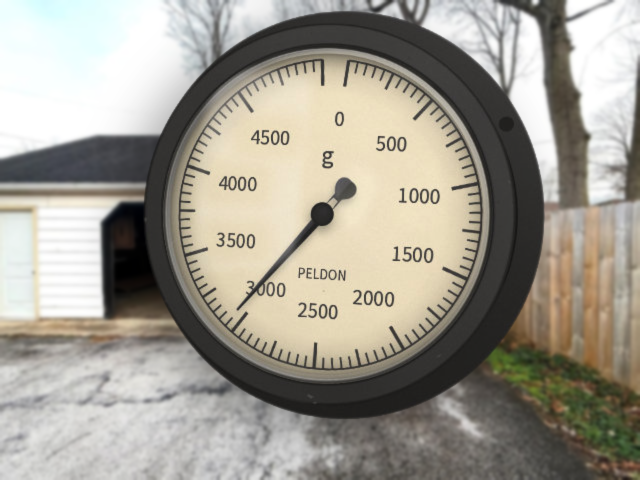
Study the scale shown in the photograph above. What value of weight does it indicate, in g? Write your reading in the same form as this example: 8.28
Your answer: 3050
